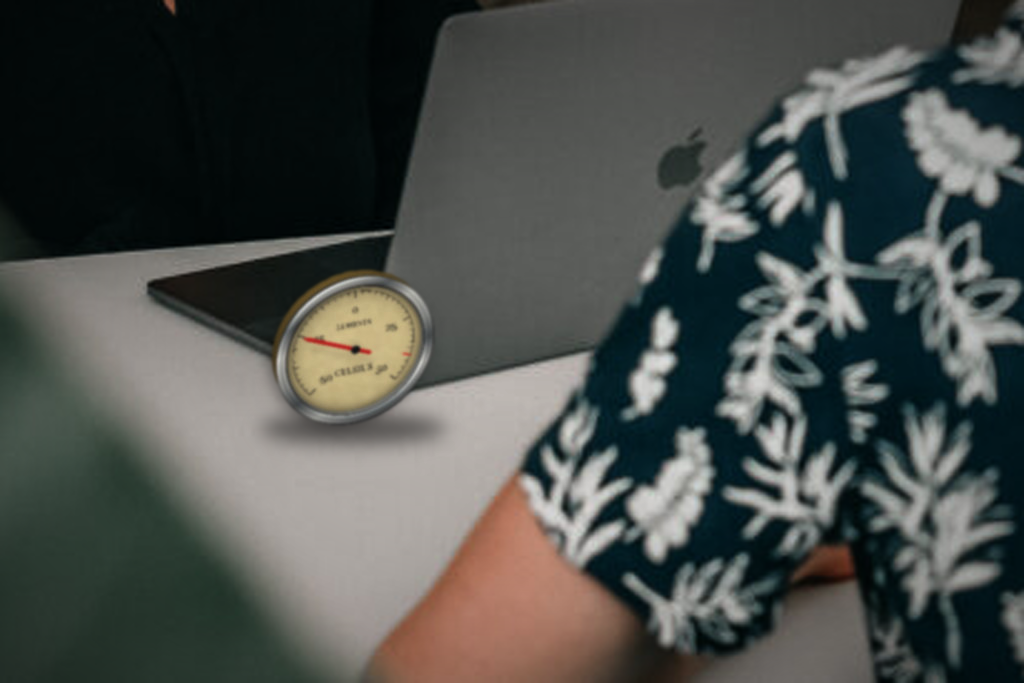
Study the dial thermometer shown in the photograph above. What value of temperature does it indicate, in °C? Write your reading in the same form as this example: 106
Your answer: -25
